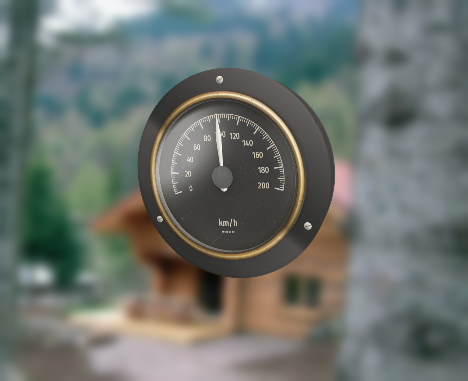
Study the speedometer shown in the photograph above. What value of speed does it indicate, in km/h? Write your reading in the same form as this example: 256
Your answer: 100
